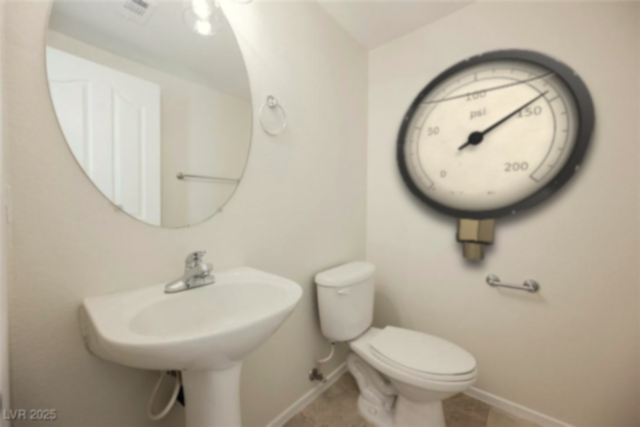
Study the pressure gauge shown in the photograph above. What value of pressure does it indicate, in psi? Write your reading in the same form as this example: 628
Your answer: 145
